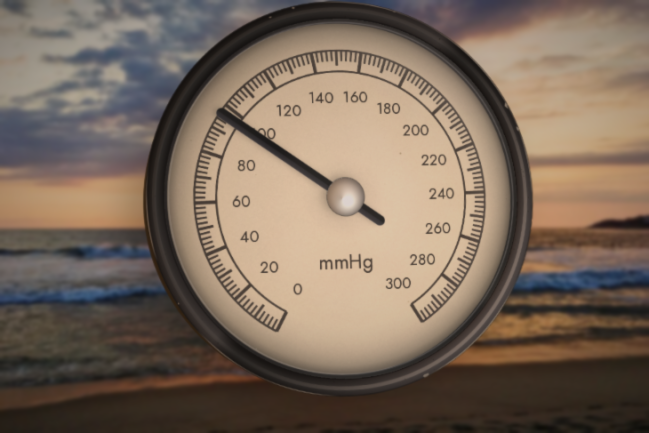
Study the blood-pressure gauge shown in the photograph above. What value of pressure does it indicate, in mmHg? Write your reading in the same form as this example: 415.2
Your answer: 96
